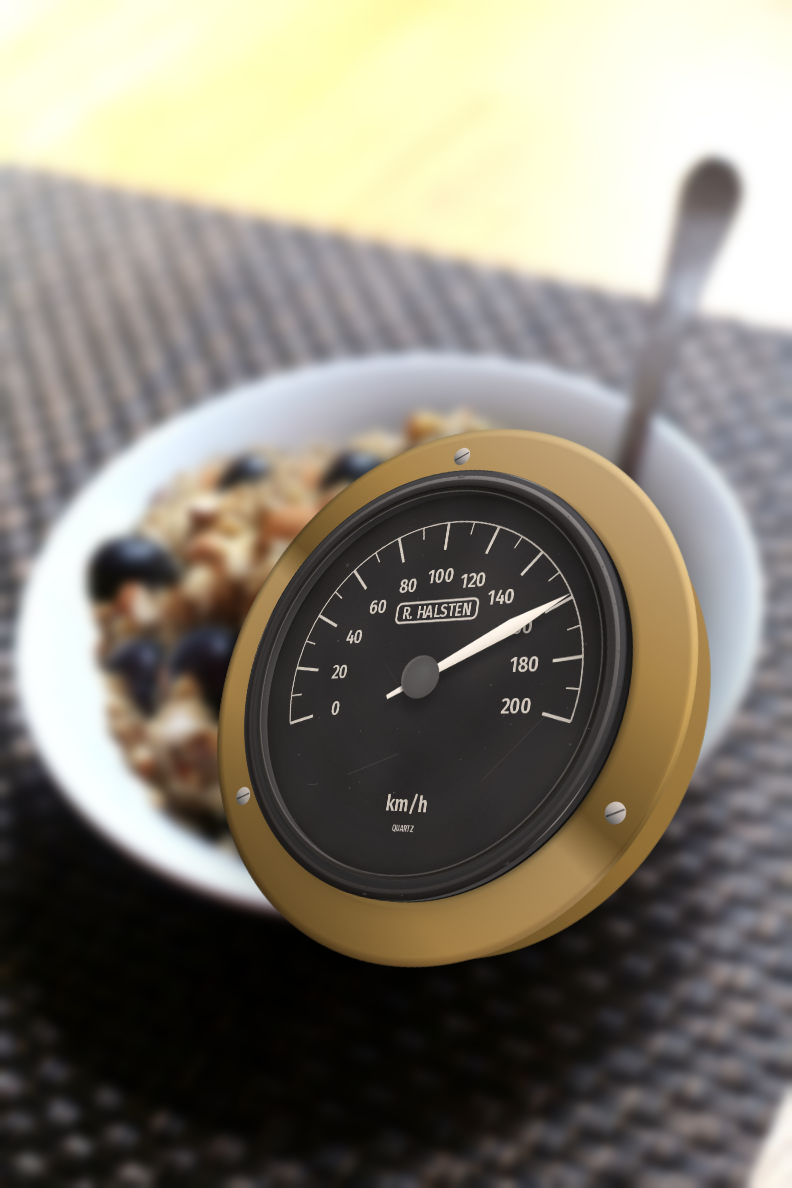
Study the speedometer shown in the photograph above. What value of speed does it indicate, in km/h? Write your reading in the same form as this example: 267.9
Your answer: 160
